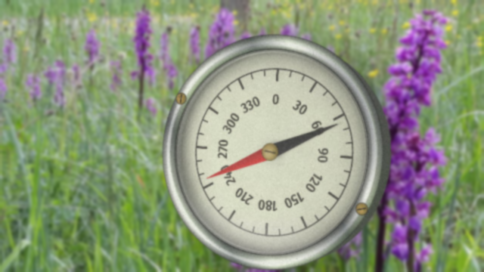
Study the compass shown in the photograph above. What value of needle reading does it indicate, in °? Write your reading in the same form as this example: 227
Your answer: 245
